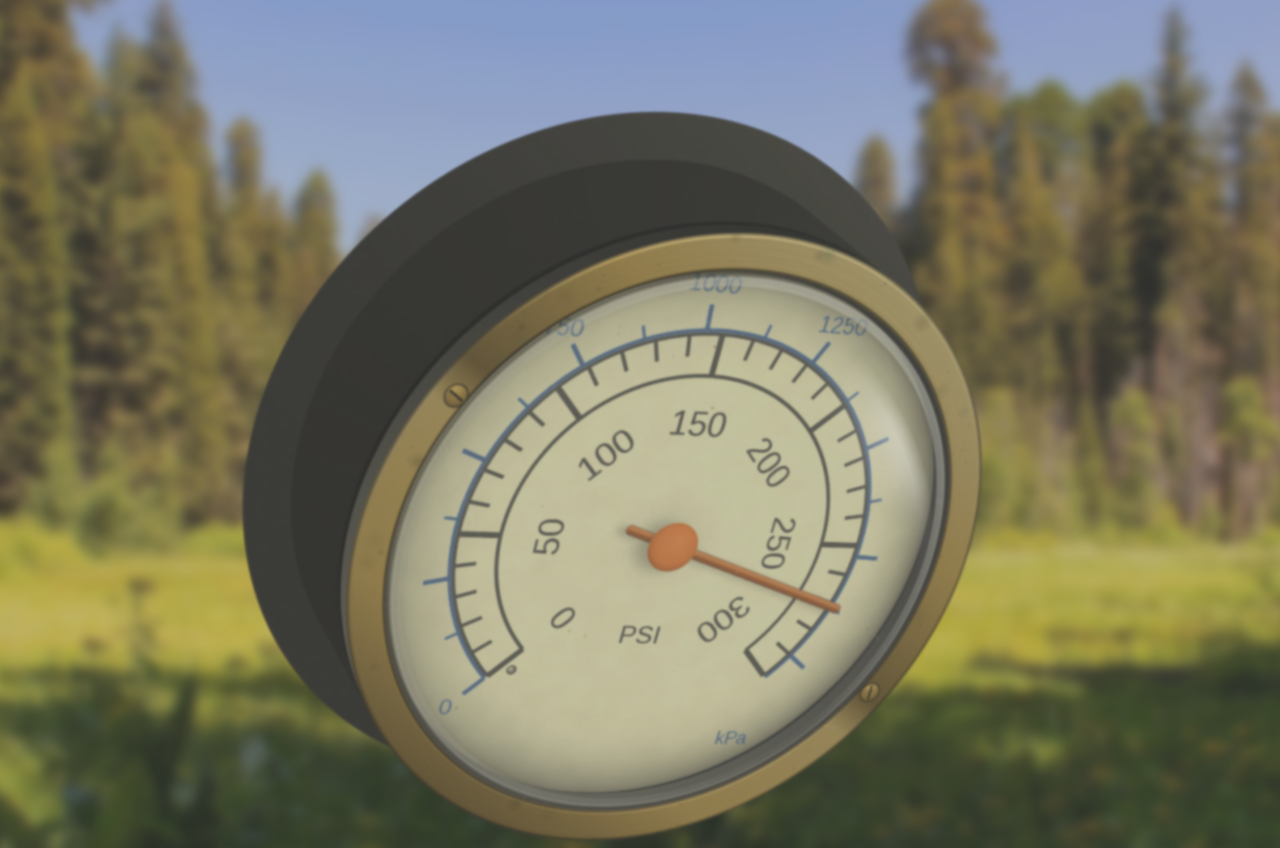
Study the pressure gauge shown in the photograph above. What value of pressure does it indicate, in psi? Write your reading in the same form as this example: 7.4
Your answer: 270
